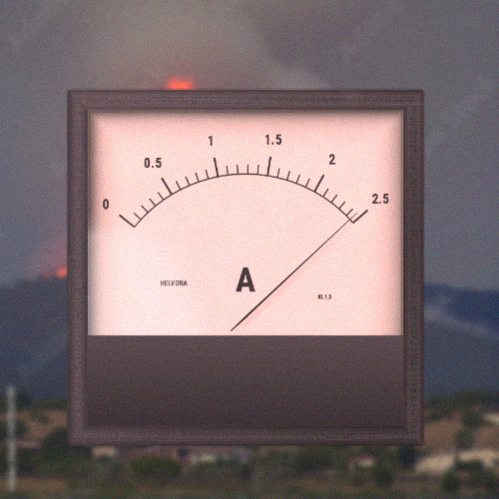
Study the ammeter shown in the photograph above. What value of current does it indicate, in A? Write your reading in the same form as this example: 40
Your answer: 2.45
